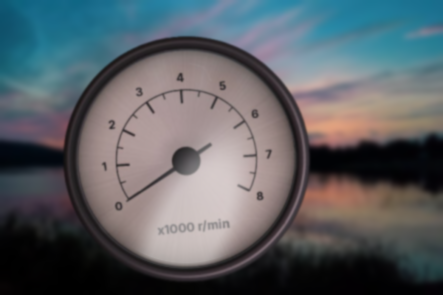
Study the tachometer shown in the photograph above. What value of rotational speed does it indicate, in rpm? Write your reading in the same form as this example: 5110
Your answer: 0
